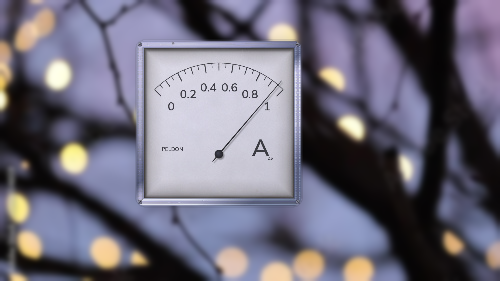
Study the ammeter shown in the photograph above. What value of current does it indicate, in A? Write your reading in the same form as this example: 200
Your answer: 0.95
